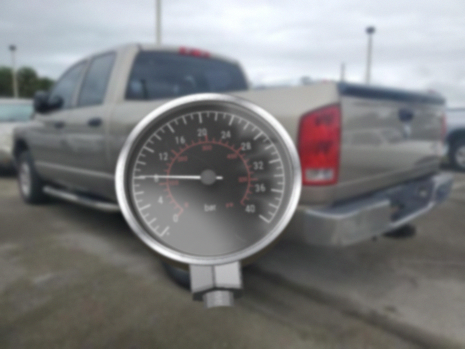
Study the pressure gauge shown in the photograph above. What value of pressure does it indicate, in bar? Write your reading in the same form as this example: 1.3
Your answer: 8
